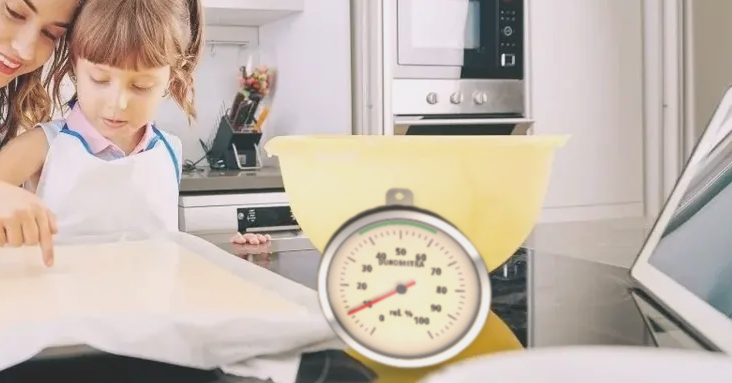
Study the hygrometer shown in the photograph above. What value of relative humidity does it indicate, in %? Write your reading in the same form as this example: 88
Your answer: 10
